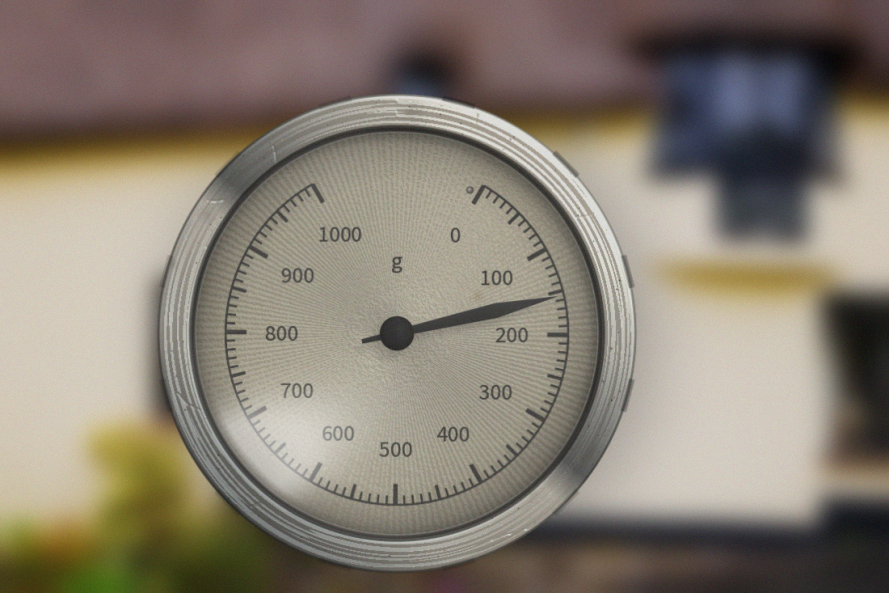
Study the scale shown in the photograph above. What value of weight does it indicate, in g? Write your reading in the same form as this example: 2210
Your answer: 155
